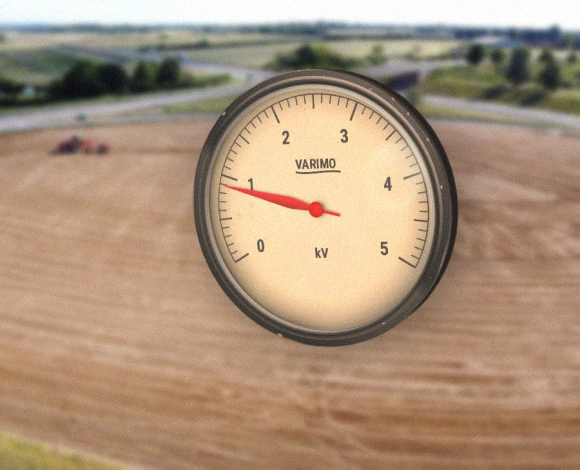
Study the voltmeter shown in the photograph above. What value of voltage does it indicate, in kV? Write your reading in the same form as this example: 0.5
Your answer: 0.9
